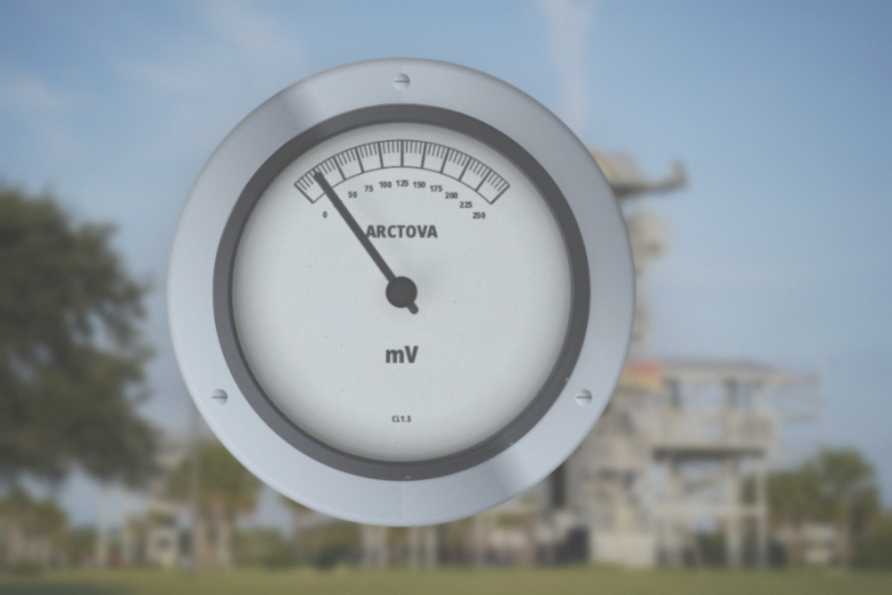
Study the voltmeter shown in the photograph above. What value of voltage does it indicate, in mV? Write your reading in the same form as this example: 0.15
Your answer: 25
